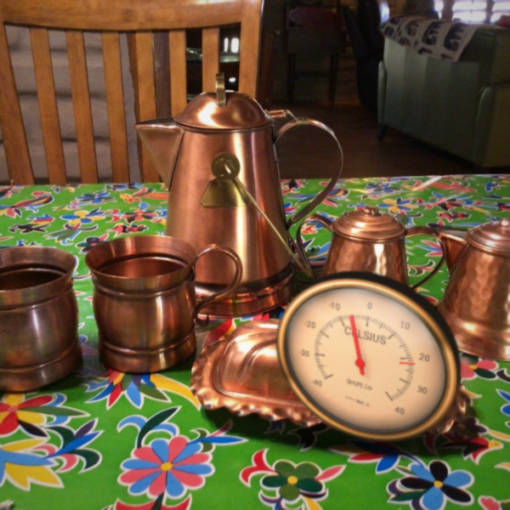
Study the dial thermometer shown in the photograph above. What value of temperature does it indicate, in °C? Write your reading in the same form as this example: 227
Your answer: -5
